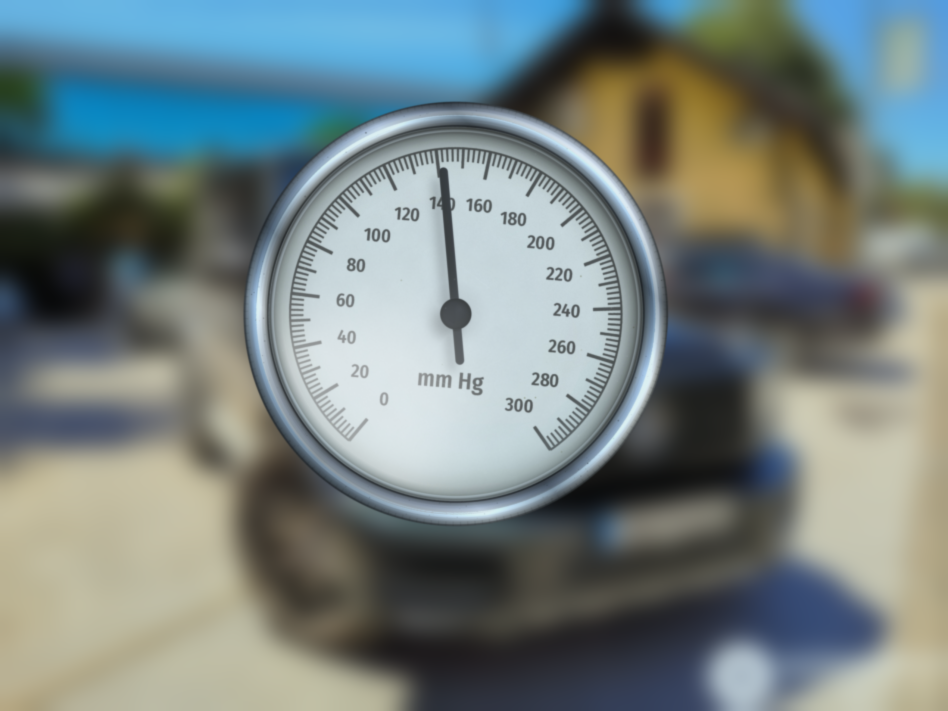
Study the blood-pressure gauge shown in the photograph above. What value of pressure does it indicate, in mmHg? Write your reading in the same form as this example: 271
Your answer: 142
